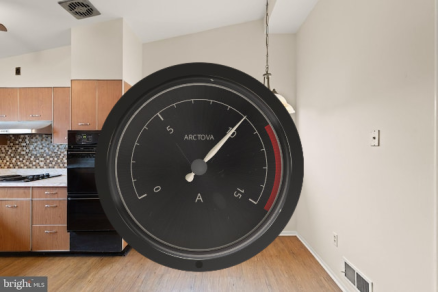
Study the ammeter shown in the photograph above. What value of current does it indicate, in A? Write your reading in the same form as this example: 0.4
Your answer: 10
